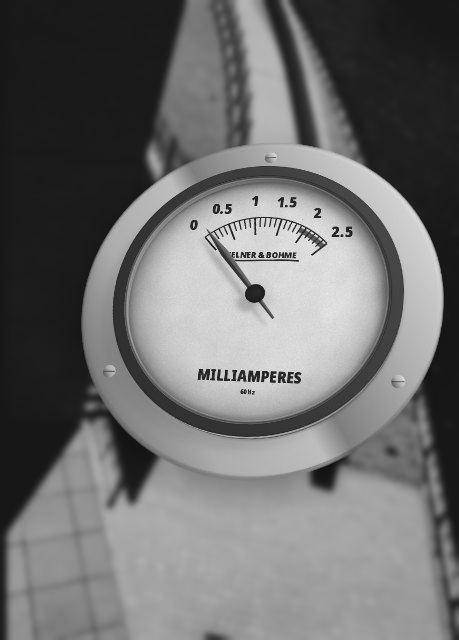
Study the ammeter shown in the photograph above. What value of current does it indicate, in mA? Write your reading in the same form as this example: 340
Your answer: 0.1
